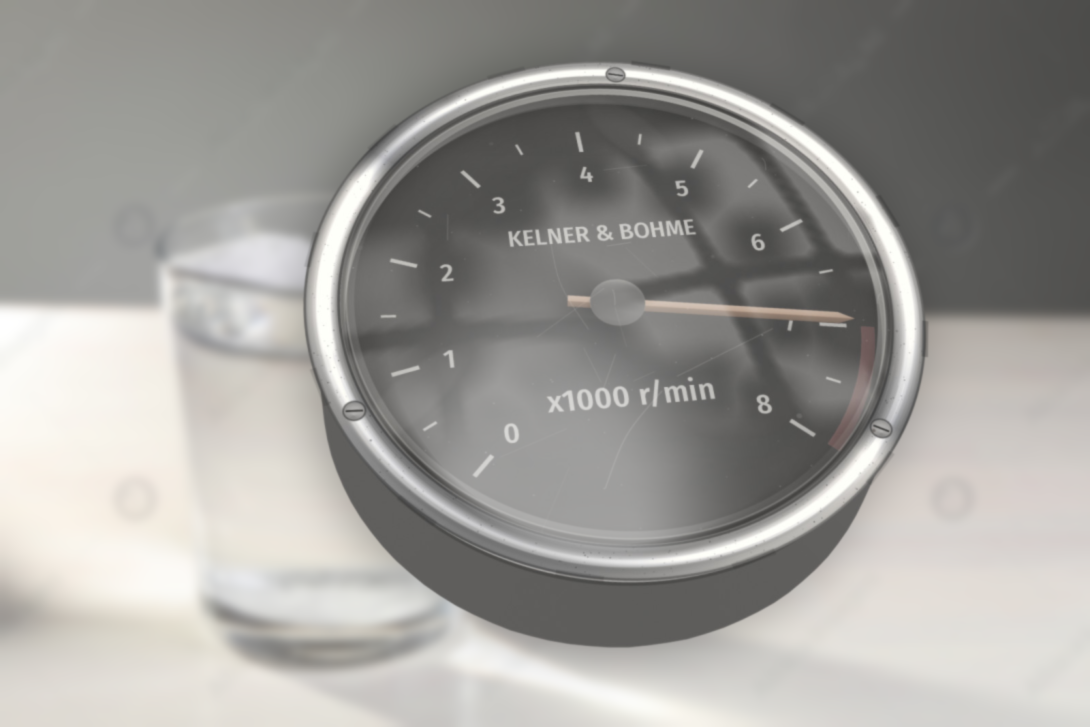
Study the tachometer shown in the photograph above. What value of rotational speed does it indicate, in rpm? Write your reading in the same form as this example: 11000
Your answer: 7000
